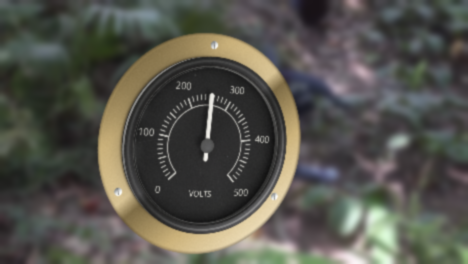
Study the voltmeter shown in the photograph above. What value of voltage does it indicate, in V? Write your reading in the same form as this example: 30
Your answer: 250
